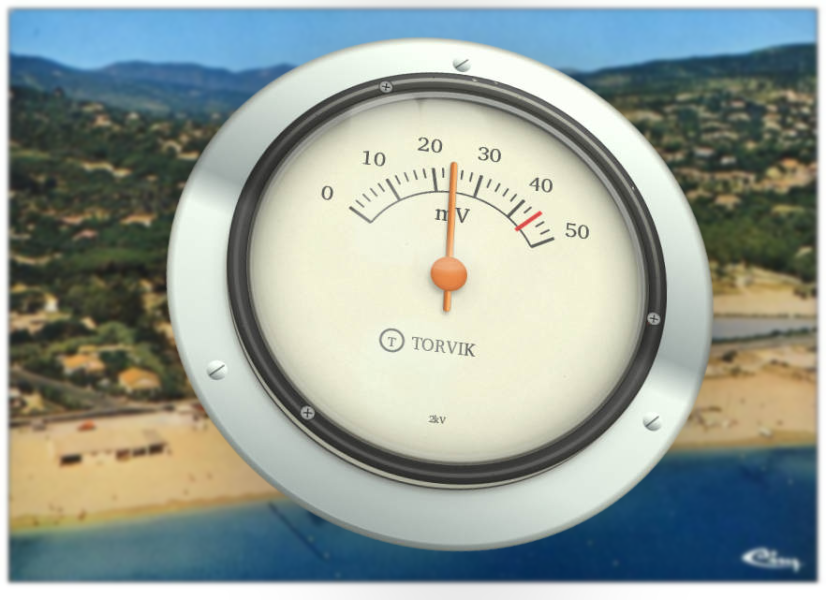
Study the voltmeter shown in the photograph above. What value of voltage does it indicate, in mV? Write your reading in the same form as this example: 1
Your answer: 24
